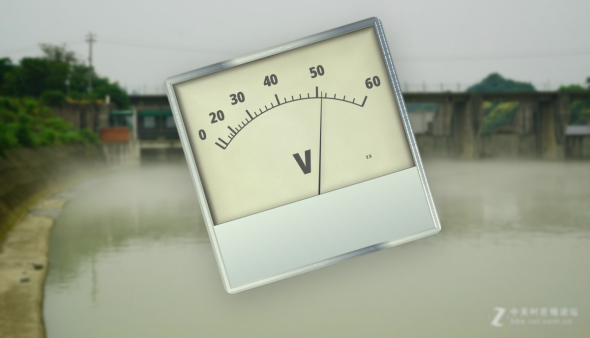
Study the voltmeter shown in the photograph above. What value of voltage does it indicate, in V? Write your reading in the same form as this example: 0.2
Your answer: 51
